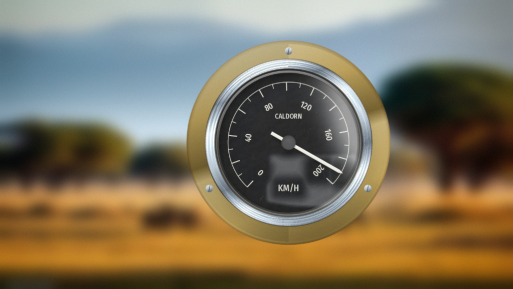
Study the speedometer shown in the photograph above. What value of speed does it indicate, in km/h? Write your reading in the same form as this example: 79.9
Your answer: 190
